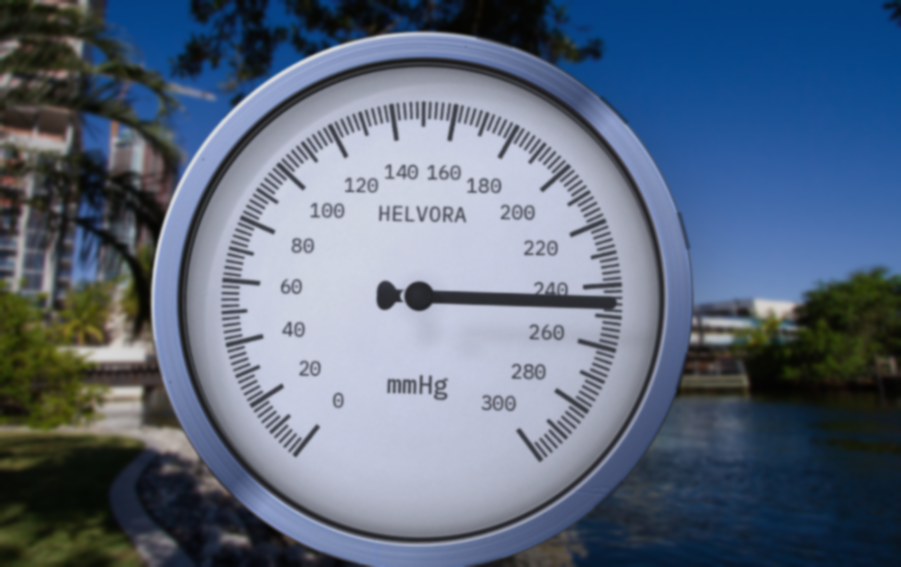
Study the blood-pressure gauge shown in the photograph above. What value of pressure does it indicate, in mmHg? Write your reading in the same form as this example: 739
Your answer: 246
